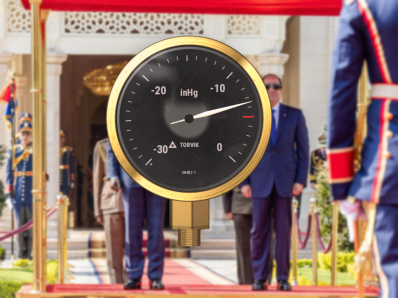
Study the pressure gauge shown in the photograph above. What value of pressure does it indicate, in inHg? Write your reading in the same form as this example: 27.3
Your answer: -6.5
